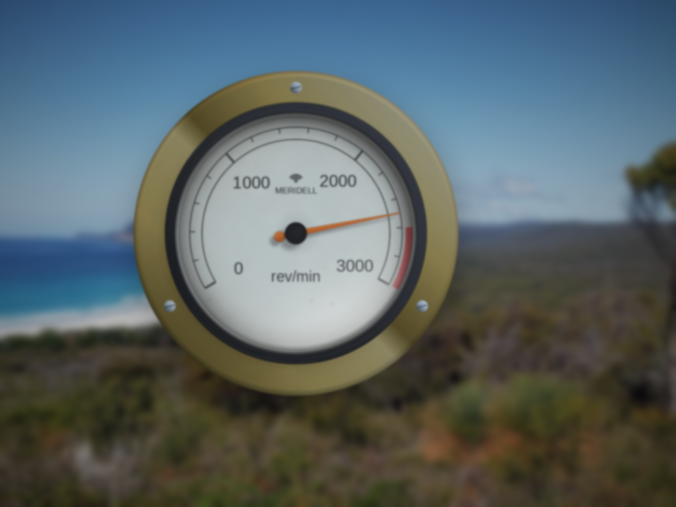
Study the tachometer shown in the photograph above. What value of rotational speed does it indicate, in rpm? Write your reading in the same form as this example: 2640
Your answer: 2500
